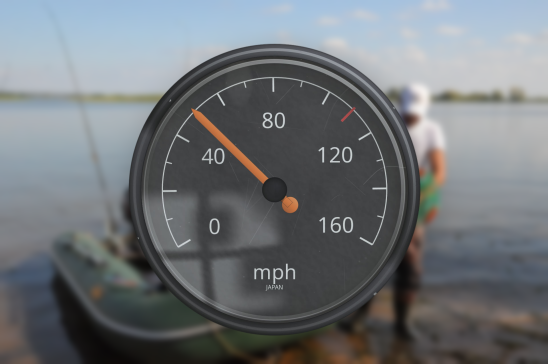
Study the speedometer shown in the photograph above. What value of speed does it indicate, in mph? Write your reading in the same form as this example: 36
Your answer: 50
